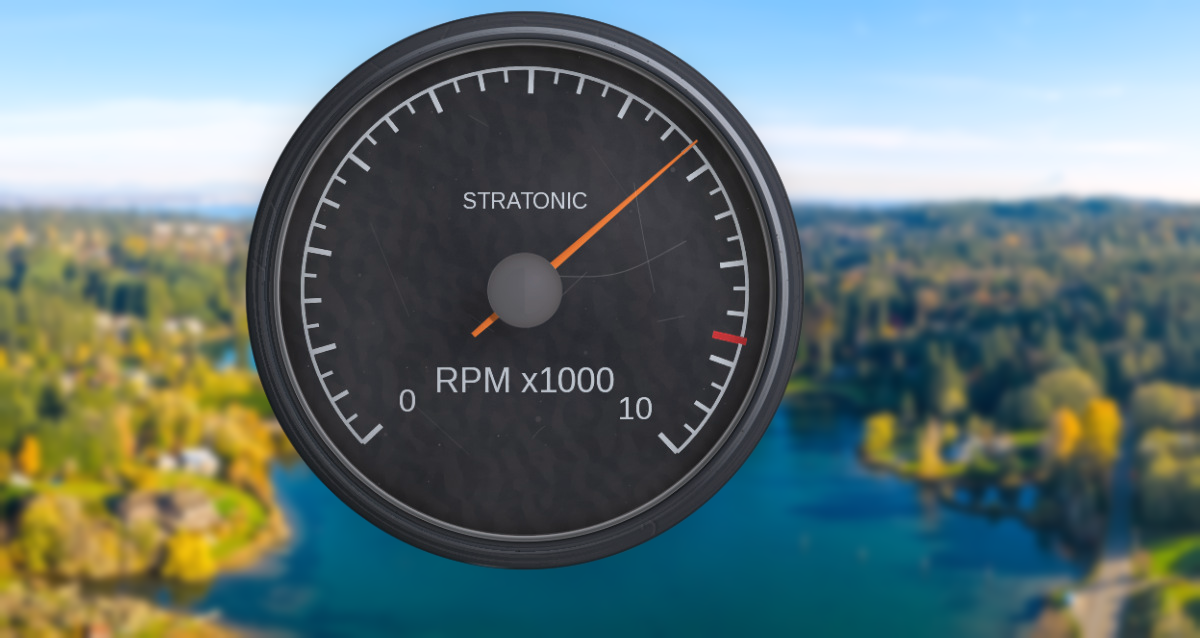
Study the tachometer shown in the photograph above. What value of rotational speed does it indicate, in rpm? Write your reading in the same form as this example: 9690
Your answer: 6750
